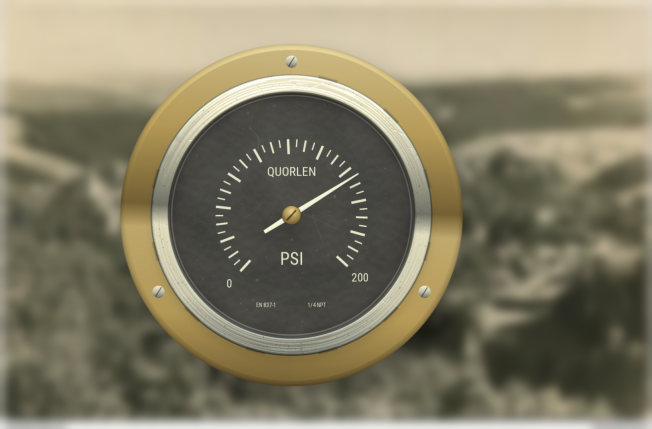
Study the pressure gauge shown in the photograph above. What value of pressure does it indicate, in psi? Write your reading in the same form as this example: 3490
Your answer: 145
